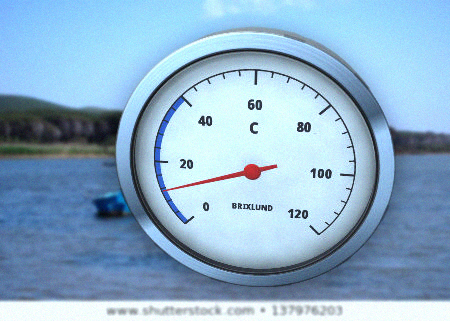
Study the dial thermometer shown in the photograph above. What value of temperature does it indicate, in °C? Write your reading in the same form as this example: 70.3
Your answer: 12
